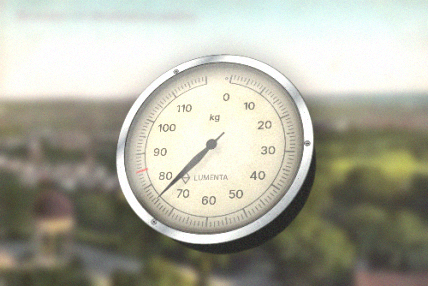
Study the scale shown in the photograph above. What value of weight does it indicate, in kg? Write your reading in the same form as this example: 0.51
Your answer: 75
